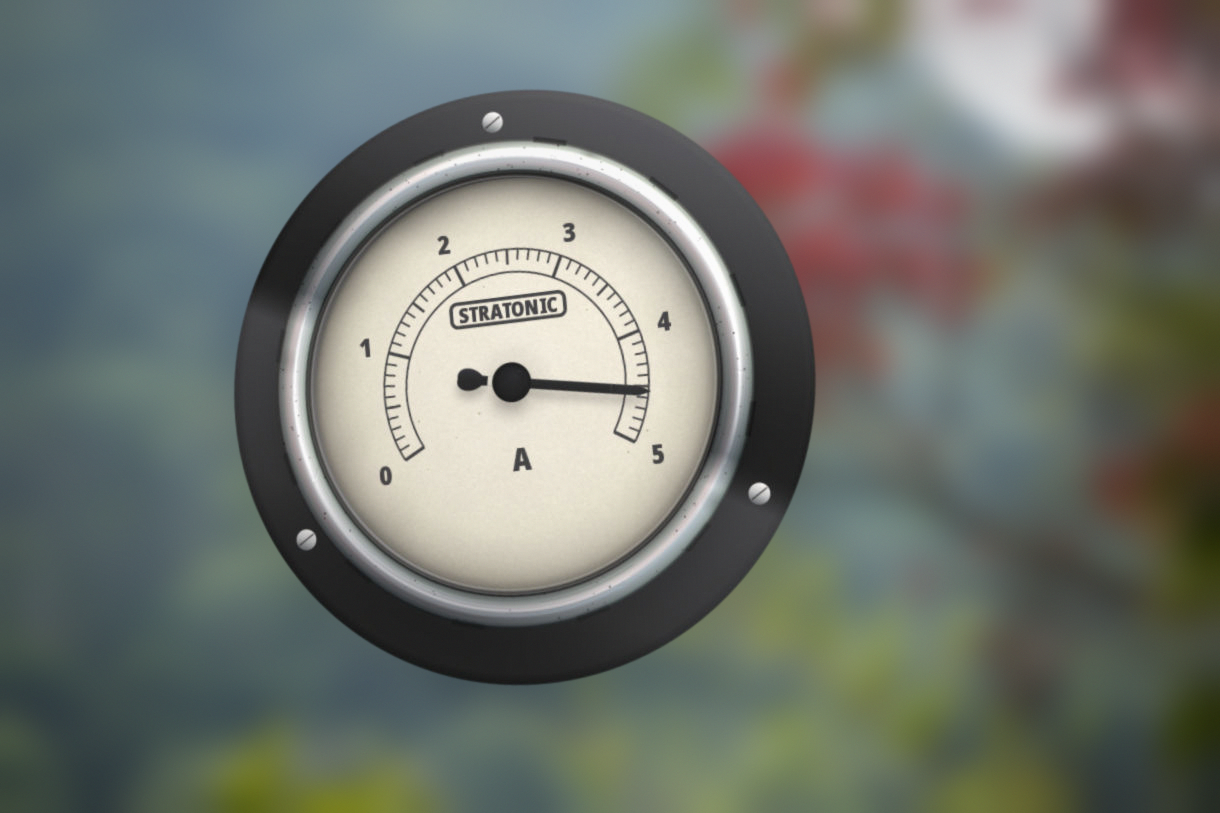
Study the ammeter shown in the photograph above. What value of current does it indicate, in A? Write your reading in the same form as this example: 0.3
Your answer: 4.55
